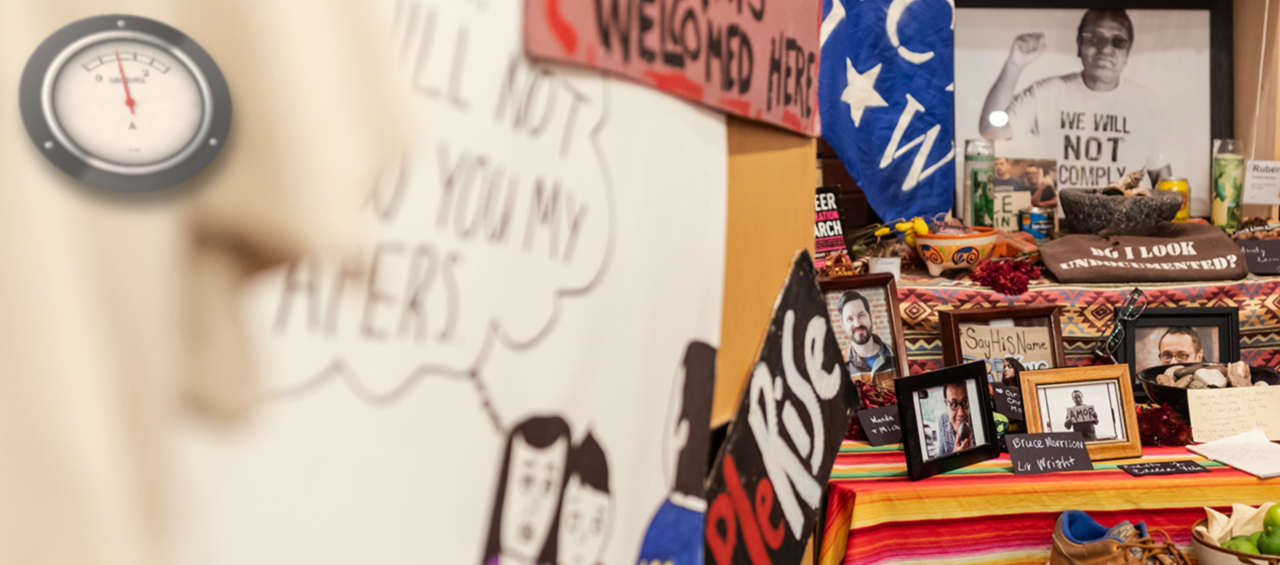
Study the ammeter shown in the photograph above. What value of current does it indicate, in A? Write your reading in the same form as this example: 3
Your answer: 1
